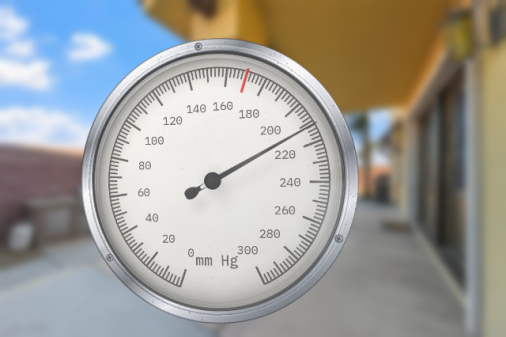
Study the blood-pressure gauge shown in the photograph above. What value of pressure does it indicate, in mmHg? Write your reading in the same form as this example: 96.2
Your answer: 212
